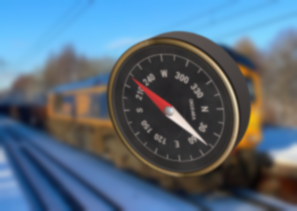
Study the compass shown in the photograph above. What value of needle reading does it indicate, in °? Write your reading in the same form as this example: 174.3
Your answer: 225
